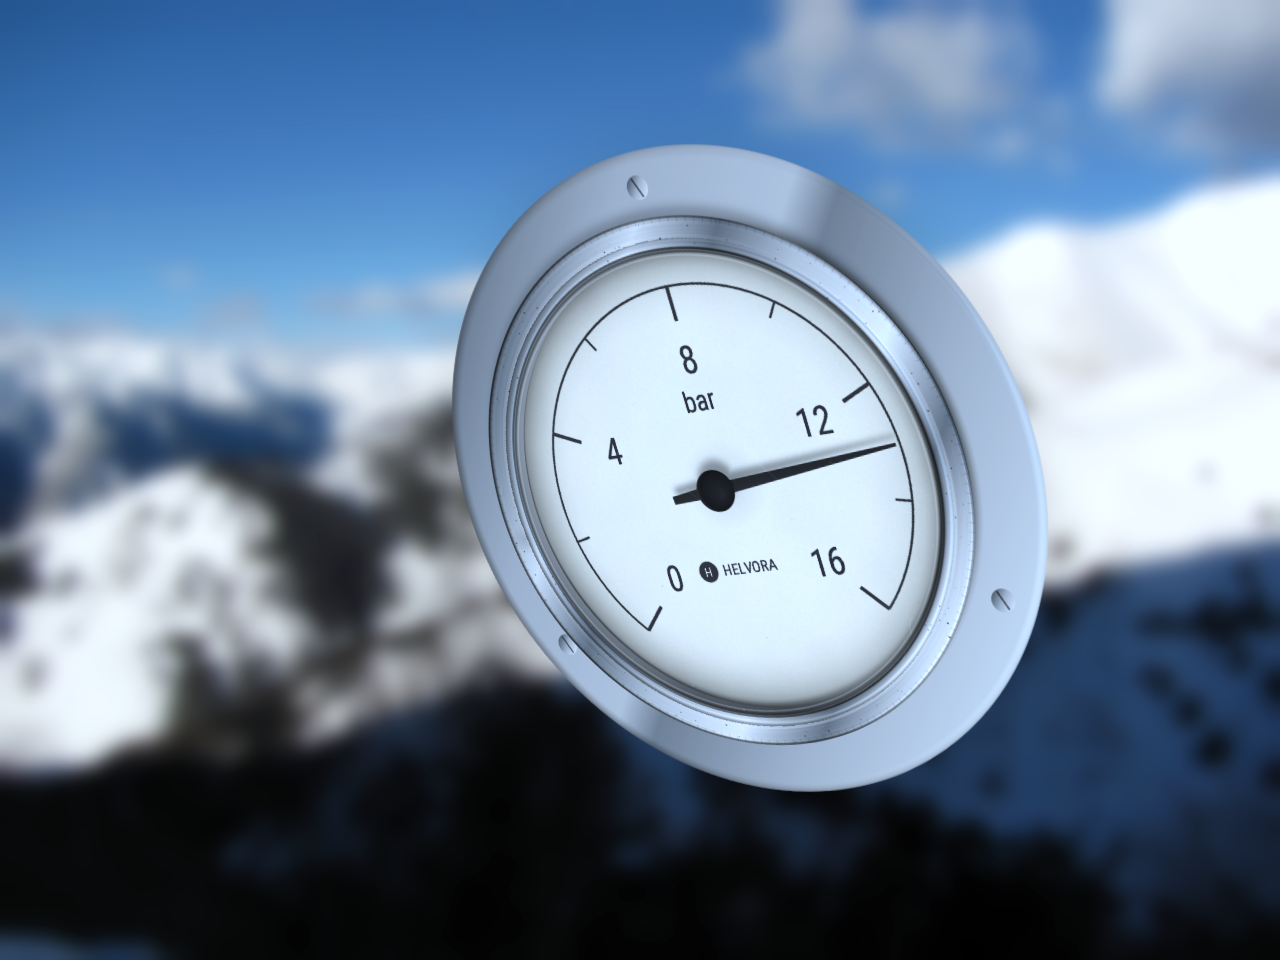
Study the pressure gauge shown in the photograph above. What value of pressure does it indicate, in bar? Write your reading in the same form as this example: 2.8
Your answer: 13
